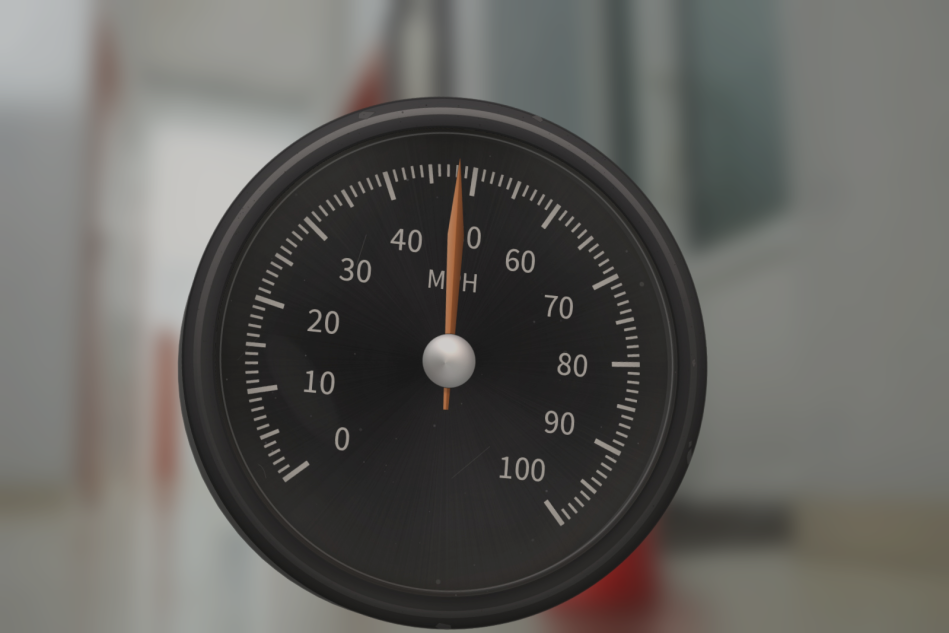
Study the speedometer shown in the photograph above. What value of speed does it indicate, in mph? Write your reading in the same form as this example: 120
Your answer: 48
